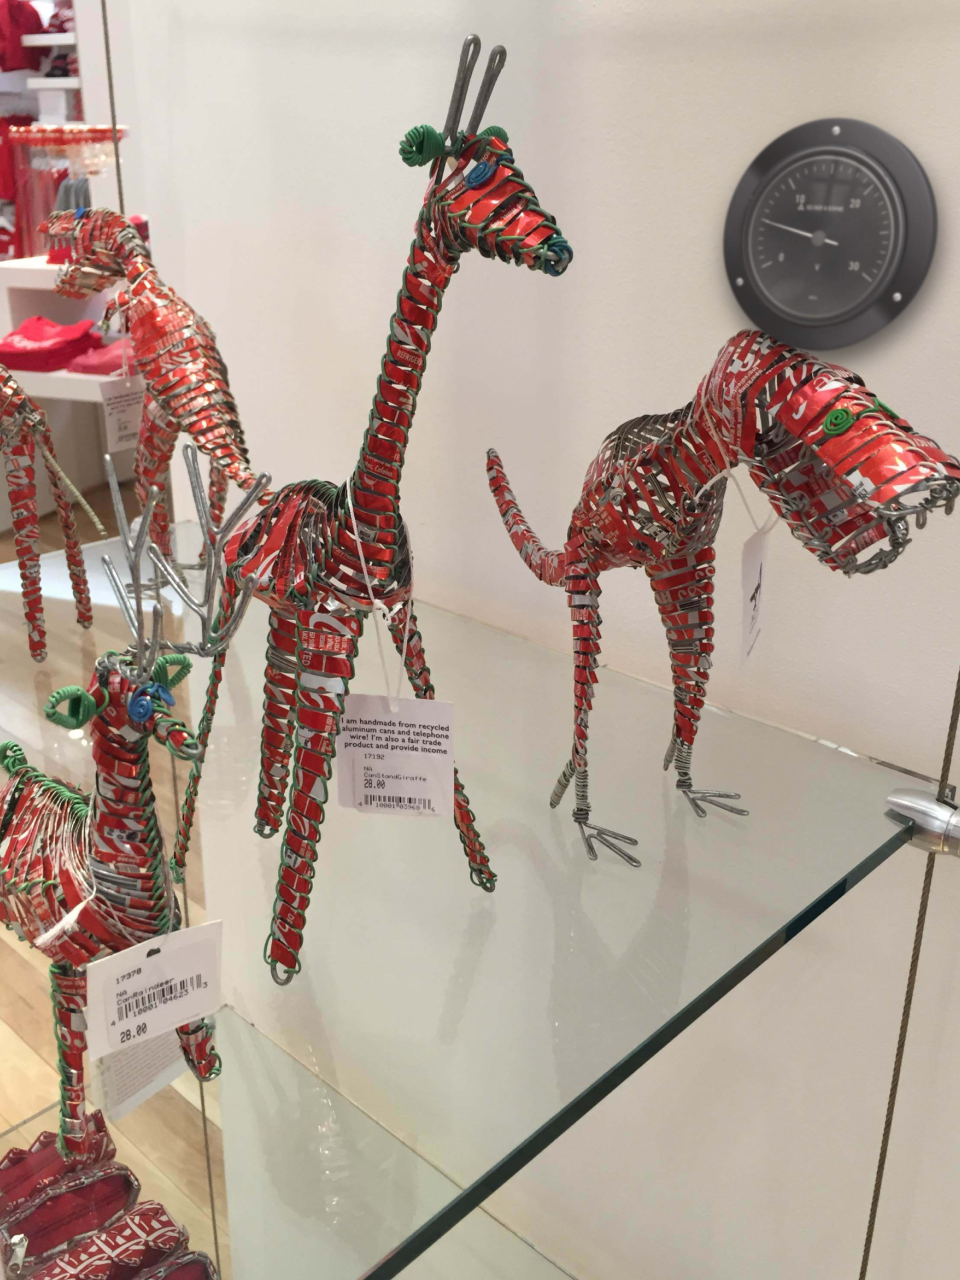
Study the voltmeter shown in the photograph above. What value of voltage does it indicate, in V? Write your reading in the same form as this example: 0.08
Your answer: 5
